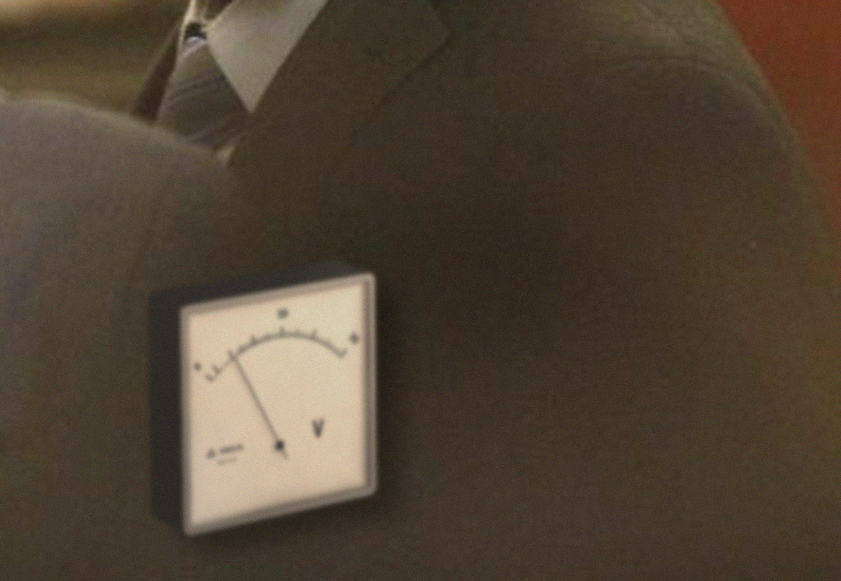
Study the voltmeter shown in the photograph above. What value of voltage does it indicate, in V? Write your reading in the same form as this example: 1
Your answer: 10
